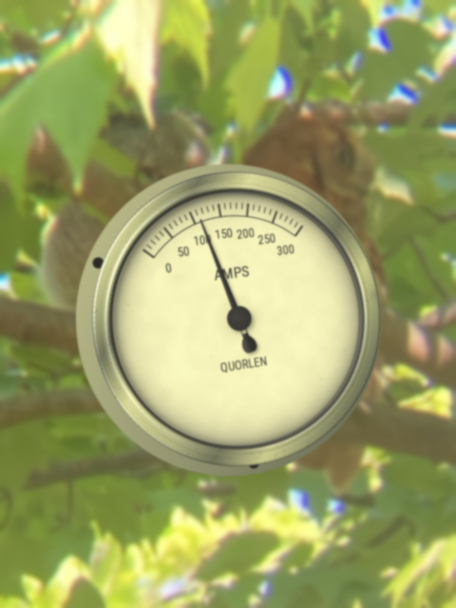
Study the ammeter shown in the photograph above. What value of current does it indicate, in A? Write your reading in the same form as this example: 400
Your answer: 110
